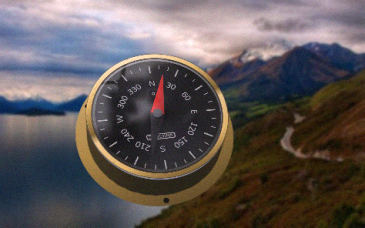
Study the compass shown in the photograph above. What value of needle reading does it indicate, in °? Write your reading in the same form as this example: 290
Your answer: 15
